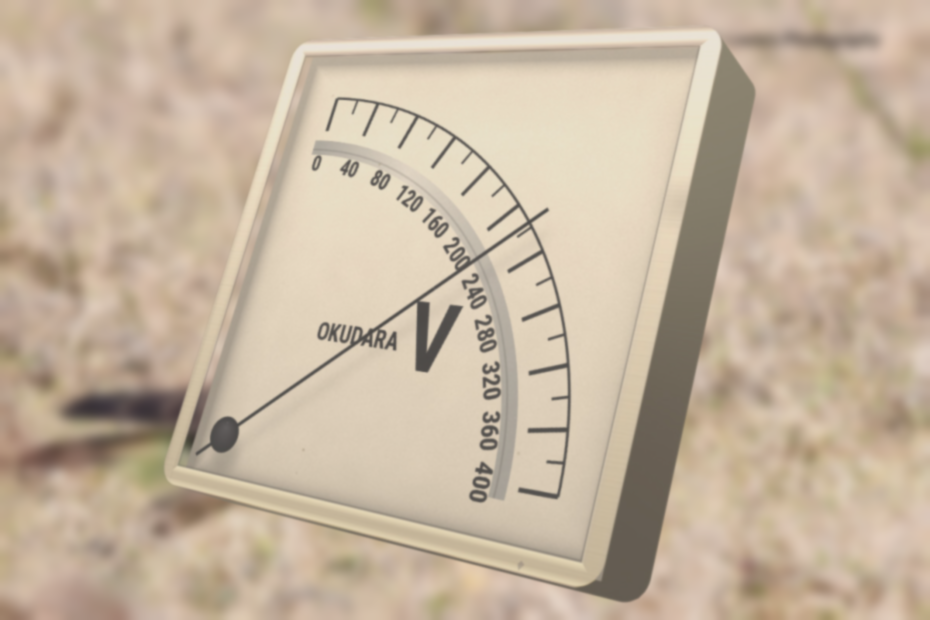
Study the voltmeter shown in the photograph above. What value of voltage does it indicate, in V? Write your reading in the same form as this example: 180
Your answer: 220
